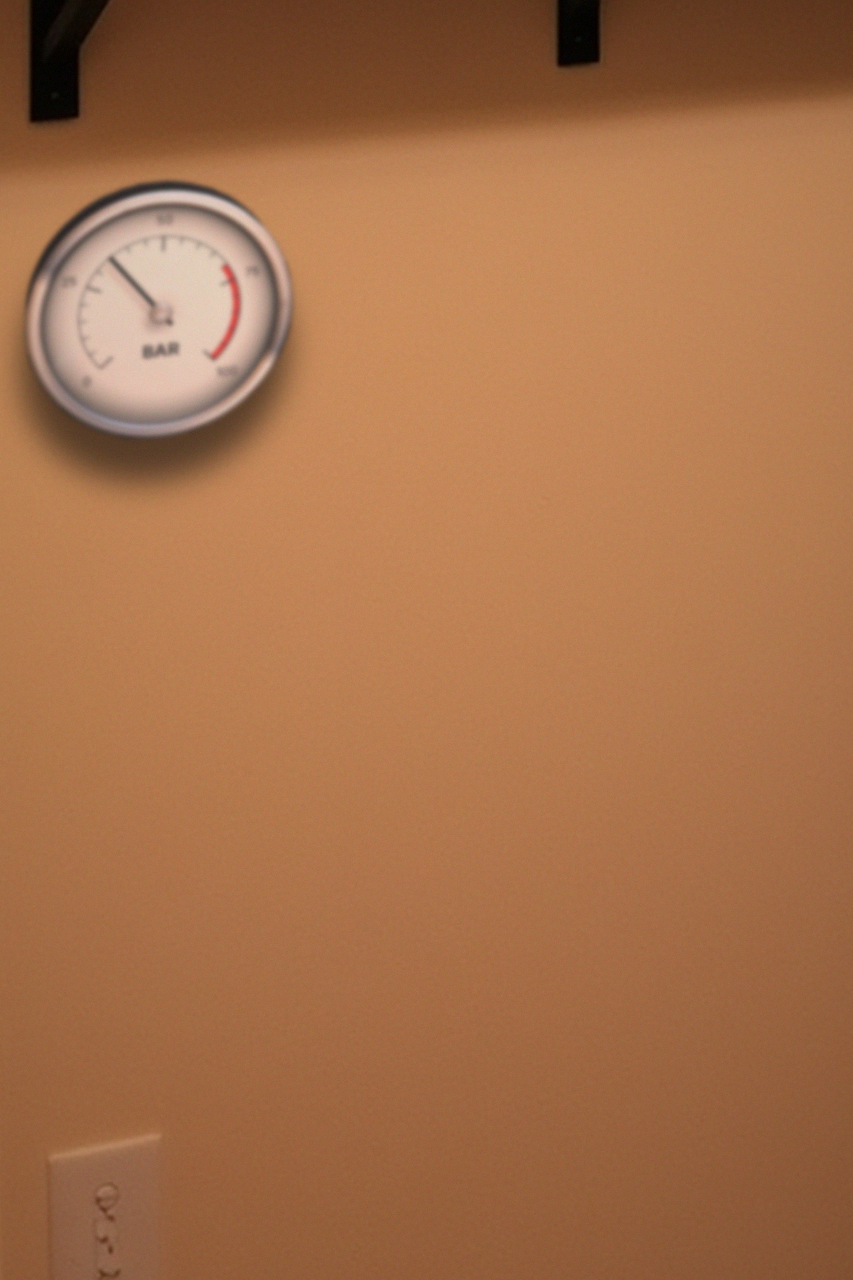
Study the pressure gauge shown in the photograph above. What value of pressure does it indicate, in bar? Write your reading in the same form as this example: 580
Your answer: 35
